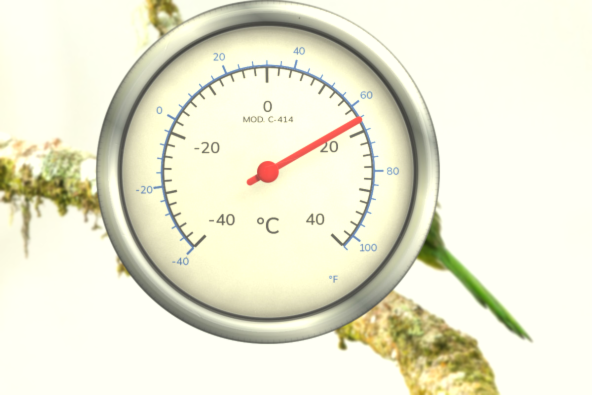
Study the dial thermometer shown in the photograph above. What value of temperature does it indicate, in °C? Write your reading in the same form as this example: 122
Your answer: 18
